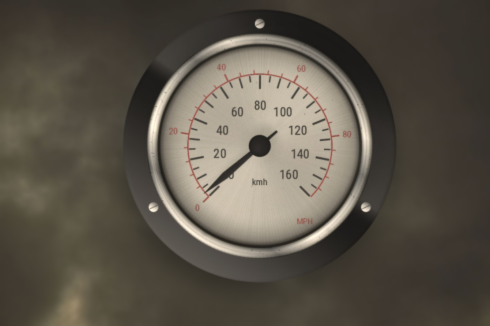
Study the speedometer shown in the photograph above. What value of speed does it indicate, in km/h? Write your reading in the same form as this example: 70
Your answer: 2.5
